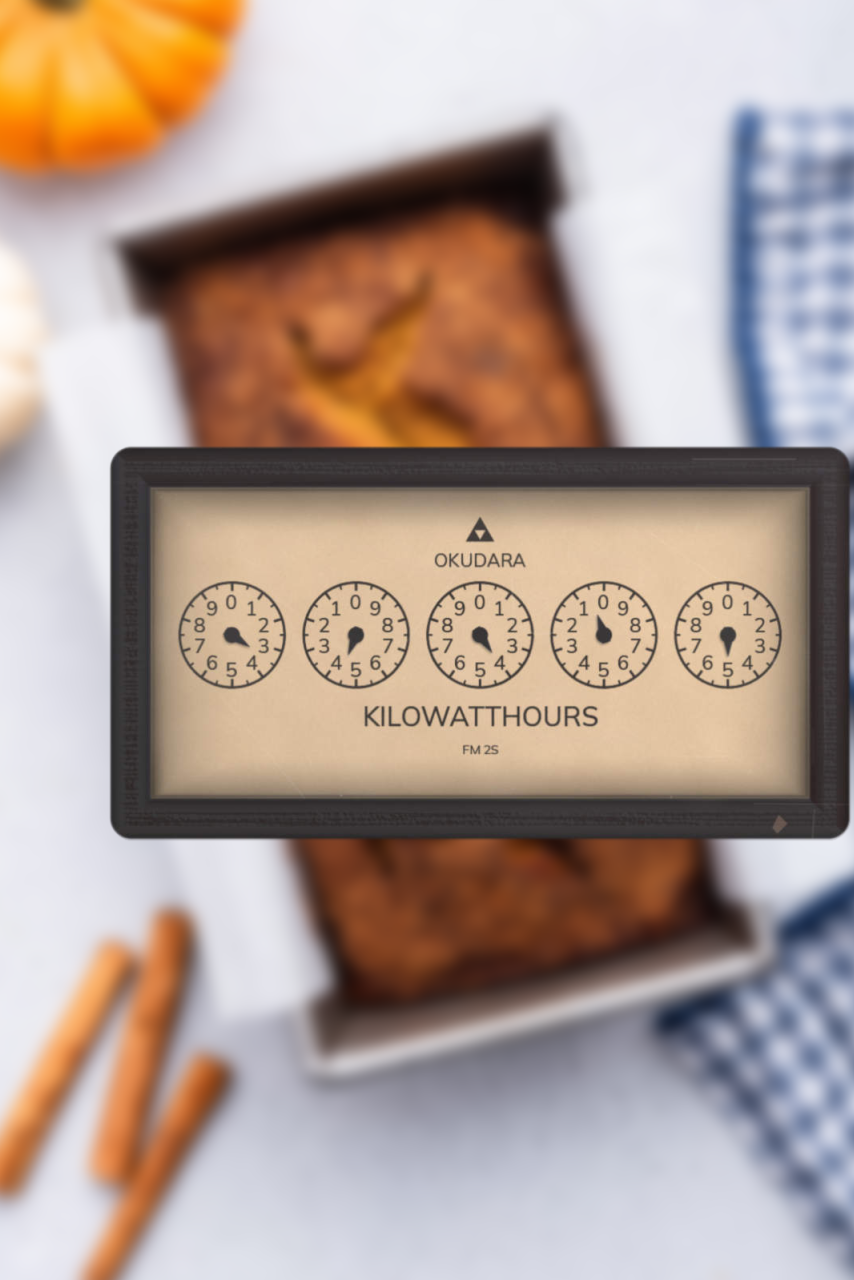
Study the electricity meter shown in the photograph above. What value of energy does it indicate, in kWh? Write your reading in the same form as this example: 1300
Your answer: 34405
